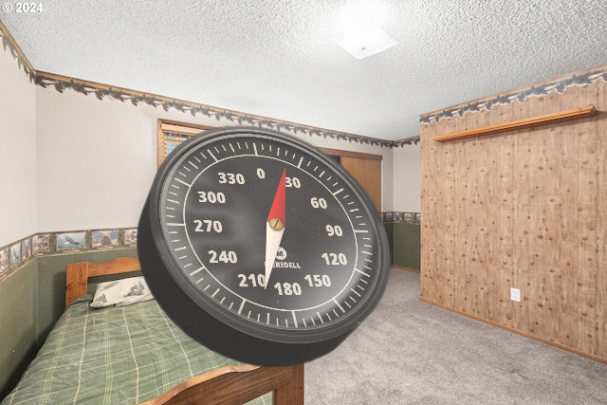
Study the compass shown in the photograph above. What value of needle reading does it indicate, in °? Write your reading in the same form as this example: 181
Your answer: 20
